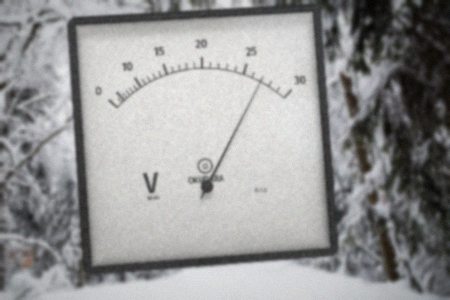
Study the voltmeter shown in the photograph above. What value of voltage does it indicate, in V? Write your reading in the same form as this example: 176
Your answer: 27
